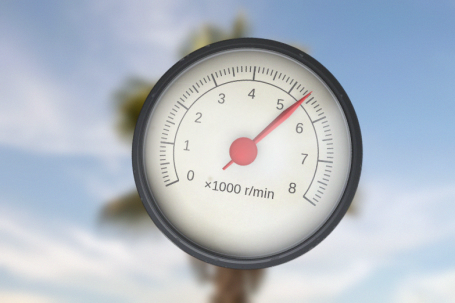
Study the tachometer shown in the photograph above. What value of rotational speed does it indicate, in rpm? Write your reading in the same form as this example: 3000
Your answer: 5400
